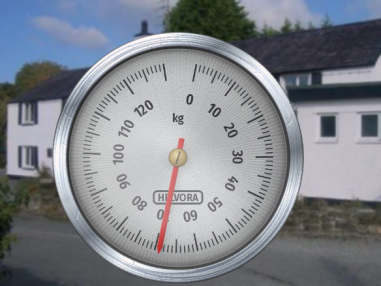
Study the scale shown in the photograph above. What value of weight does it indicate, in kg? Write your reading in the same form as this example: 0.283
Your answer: 69
